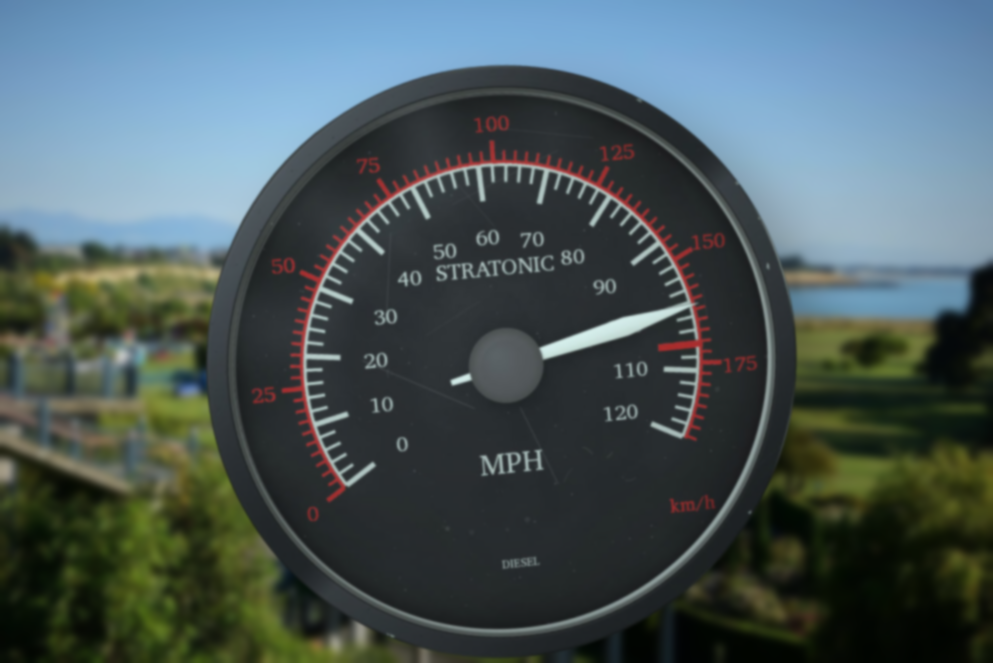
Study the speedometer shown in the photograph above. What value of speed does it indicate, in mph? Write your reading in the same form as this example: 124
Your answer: 100
